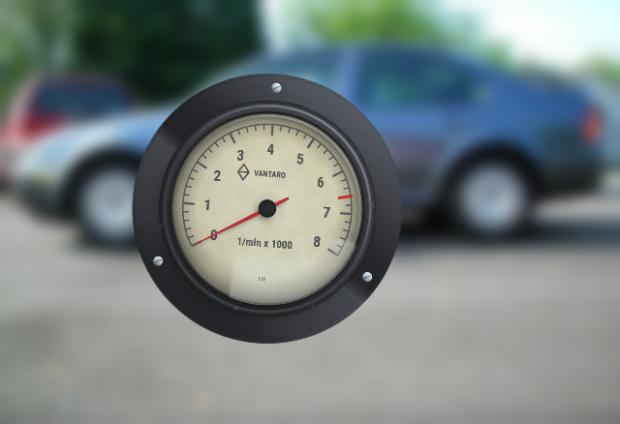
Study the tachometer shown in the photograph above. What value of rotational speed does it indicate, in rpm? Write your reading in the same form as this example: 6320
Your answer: 0
